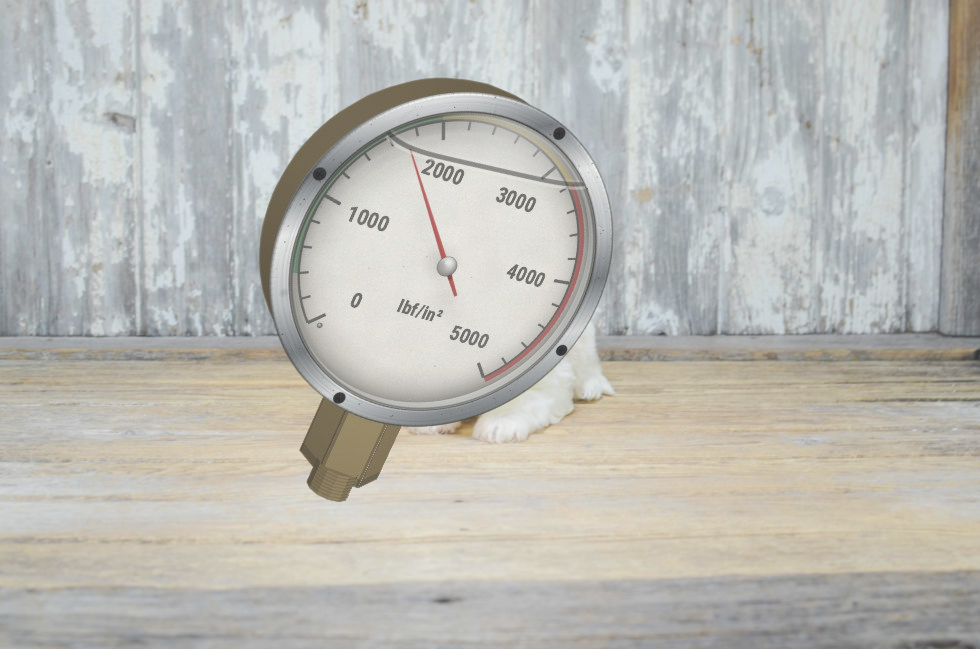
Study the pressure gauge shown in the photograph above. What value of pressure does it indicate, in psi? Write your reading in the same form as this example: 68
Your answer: 1700
